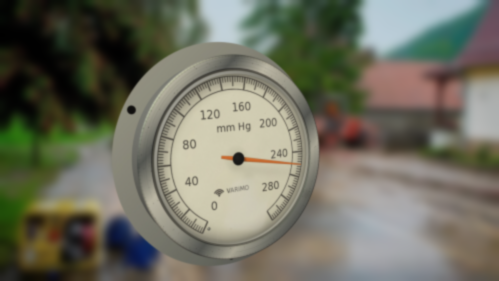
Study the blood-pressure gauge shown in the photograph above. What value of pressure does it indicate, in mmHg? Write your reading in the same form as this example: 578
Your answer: 250
